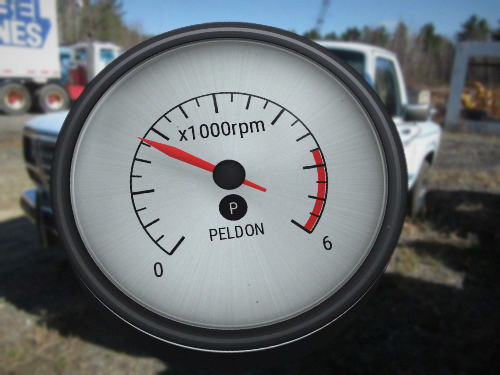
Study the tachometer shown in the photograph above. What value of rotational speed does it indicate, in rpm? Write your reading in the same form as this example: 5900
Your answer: 1750
